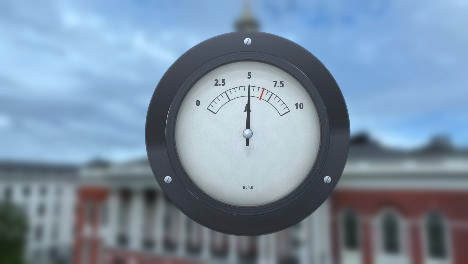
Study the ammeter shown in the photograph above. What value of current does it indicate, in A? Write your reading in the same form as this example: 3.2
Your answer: 5
